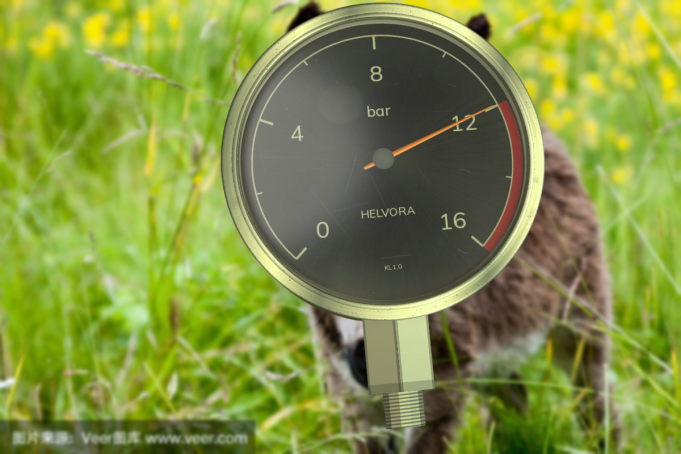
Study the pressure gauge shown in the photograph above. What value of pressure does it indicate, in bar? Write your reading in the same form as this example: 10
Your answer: 12
